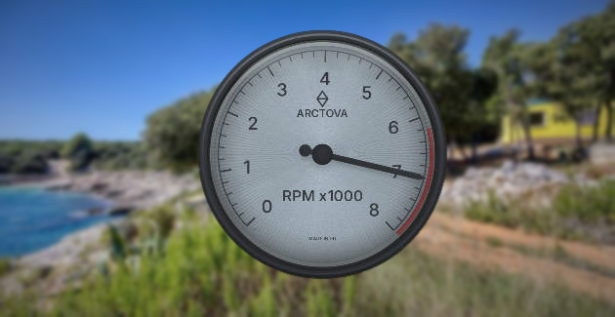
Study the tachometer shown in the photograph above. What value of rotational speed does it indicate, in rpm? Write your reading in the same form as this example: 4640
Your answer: 7000
